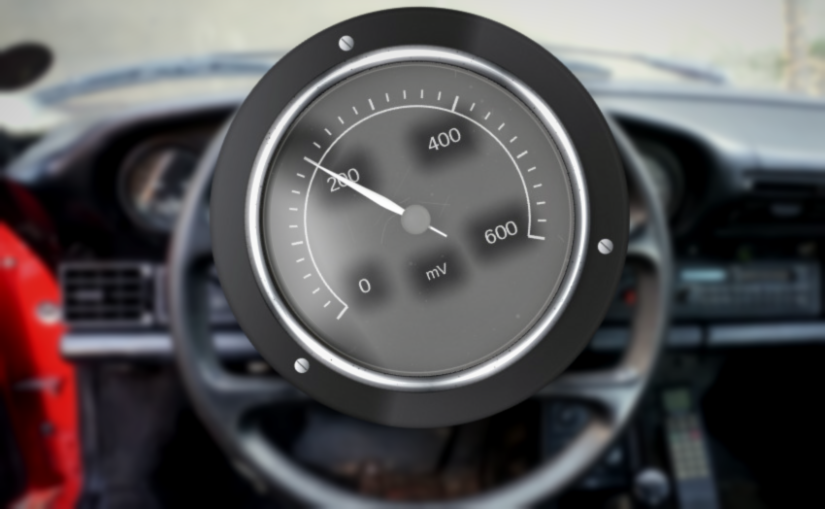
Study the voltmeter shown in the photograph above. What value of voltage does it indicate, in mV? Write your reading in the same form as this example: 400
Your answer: 200
